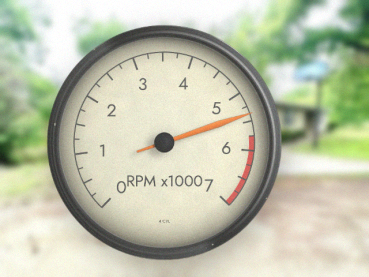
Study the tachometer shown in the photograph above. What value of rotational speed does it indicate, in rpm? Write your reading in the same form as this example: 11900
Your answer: 5375
